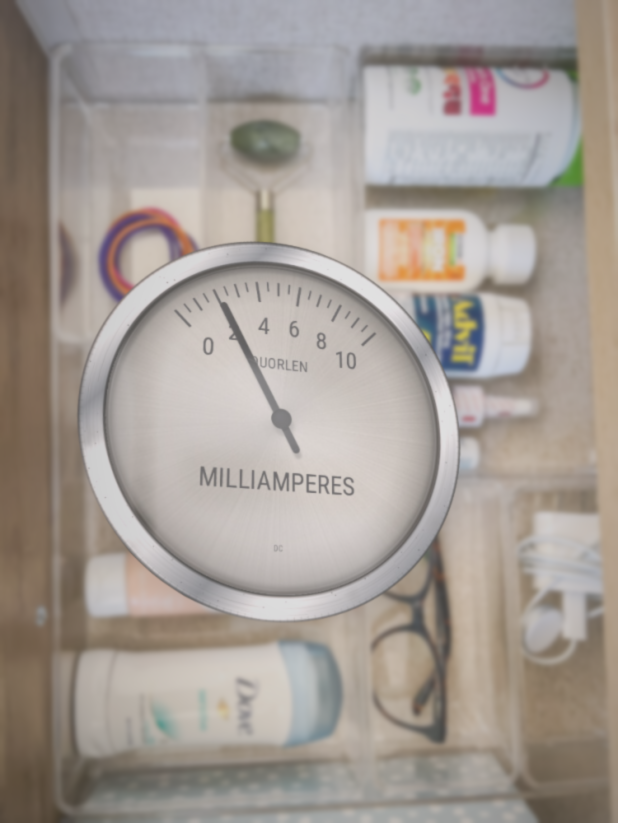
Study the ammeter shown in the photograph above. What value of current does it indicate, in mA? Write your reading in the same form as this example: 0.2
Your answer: 2
